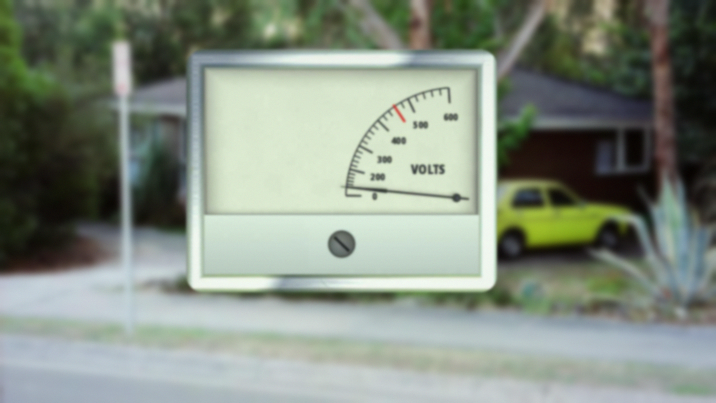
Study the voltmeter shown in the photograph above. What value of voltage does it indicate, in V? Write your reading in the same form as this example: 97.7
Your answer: 100
